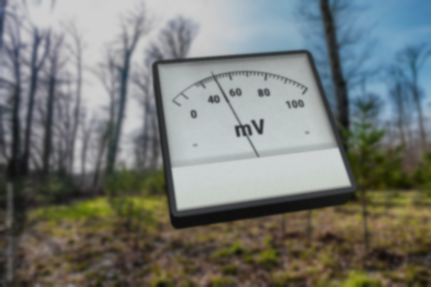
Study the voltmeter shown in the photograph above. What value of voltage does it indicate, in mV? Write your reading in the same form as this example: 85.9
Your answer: 50
